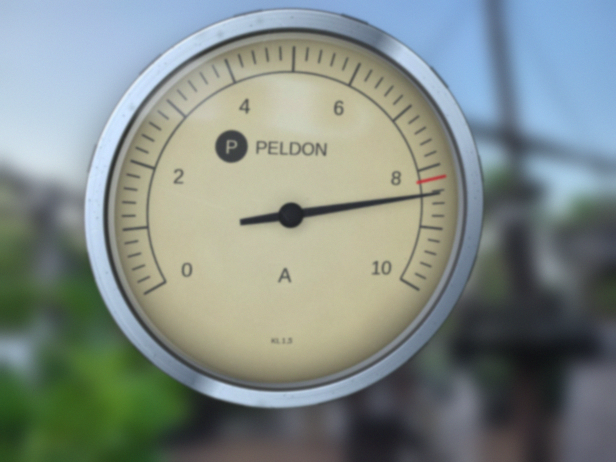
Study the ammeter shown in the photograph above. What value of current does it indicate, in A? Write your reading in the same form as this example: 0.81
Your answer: 8.4
